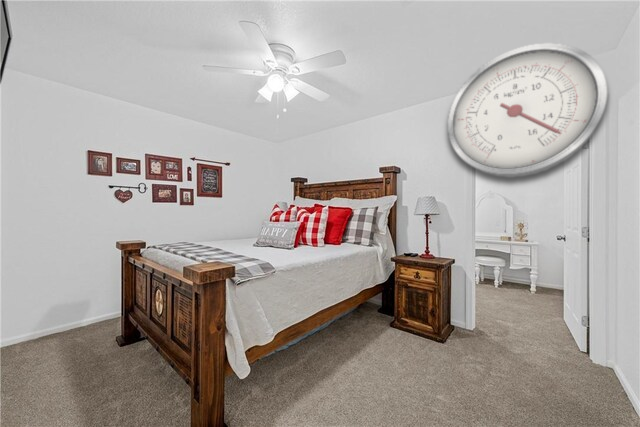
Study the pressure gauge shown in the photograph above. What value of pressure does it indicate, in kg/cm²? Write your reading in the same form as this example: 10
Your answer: 15
